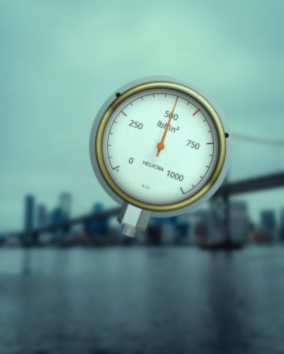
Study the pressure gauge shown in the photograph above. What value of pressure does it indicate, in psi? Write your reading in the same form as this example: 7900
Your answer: 500
